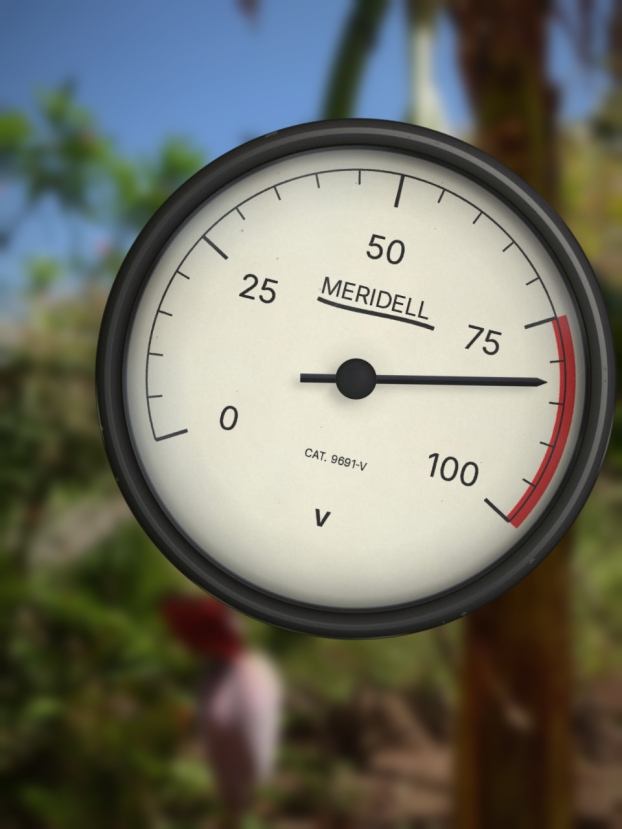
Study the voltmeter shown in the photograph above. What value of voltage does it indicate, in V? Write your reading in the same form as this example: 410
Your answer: 82.5
